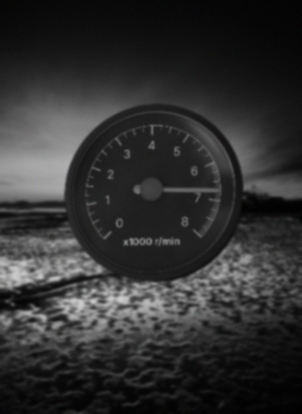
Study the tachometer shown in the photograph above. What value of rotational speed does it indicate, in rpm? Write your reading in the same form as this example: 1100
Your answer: 6750
